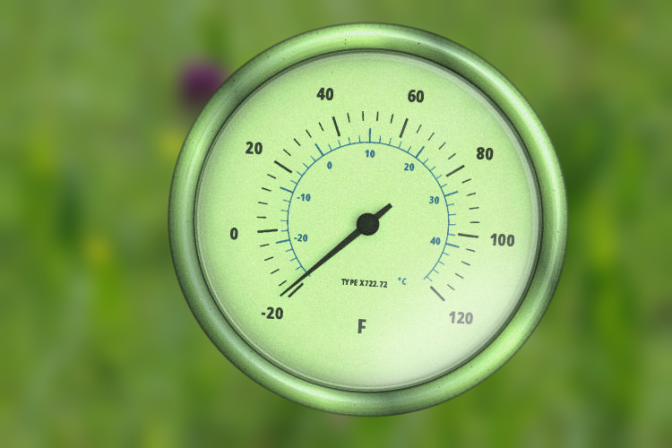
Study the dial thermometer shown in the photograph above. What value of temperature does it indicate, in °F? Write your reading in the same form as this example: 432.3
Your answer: -18
